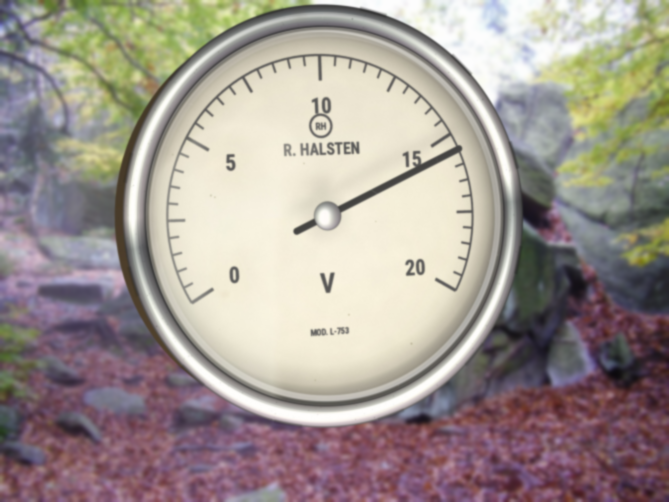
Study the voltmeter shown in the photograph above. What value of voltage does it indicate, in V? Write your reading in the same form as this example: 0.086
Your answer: 15.5
